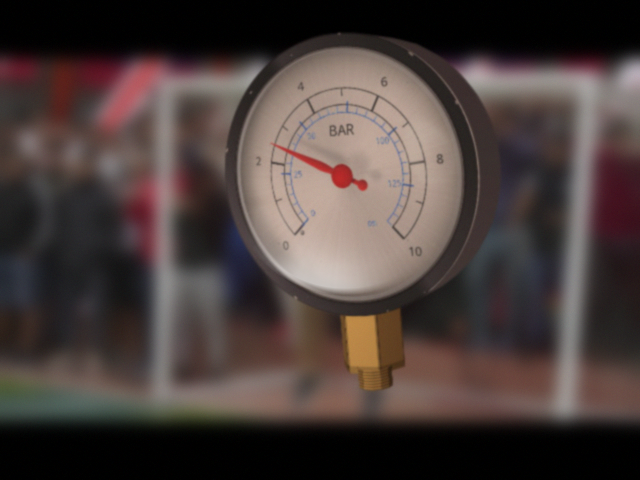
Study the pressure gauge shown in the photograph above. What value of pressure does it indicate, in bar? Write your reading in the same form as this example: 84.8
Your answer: 2.5
